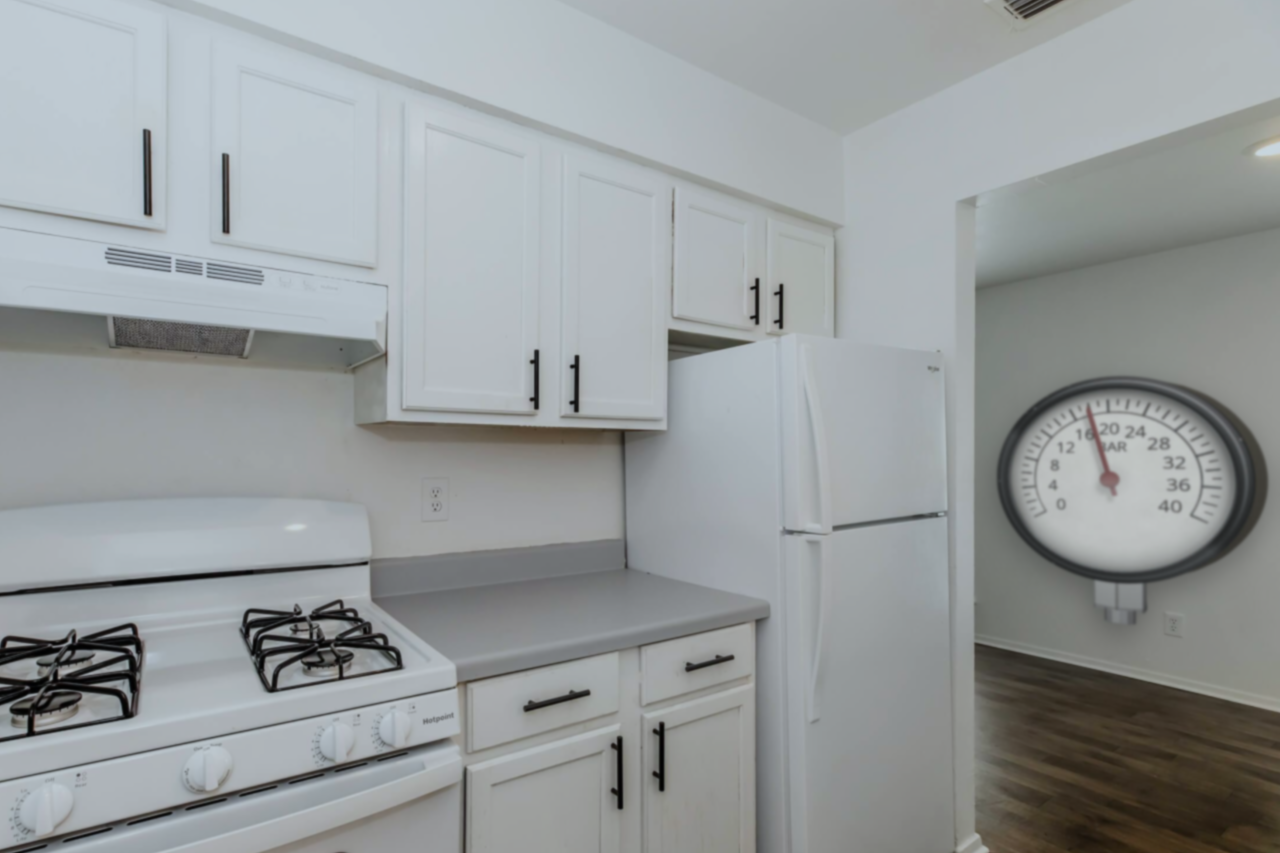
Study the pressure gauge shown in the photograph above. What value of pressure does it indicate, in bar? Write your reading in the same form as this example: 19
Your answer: 18
